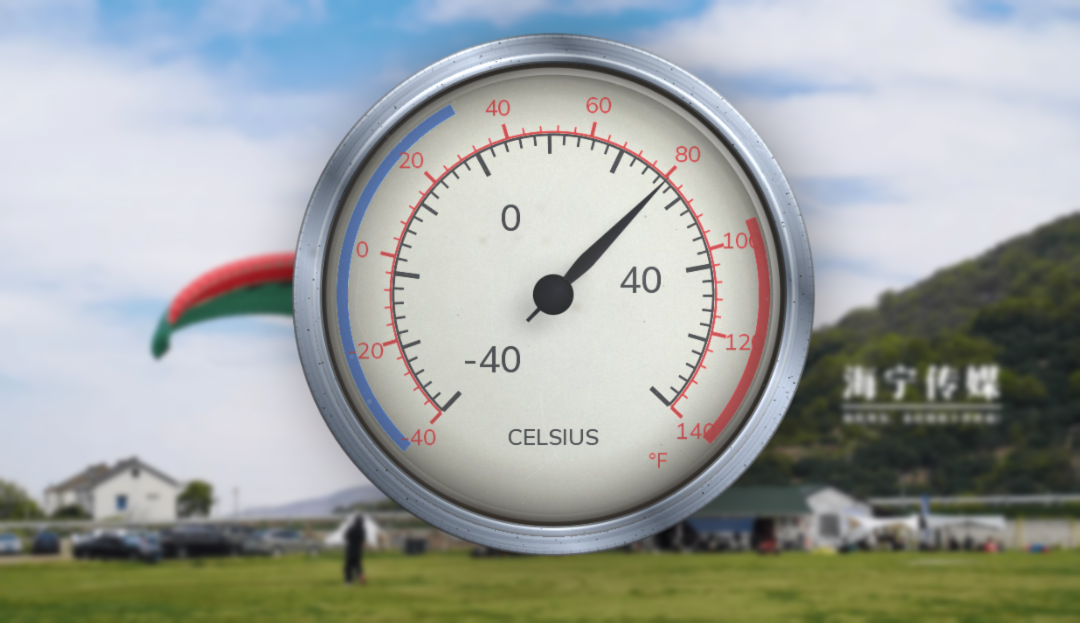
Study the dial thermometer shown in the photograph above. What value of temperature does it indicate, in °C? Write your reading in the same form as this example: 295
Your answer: 27
